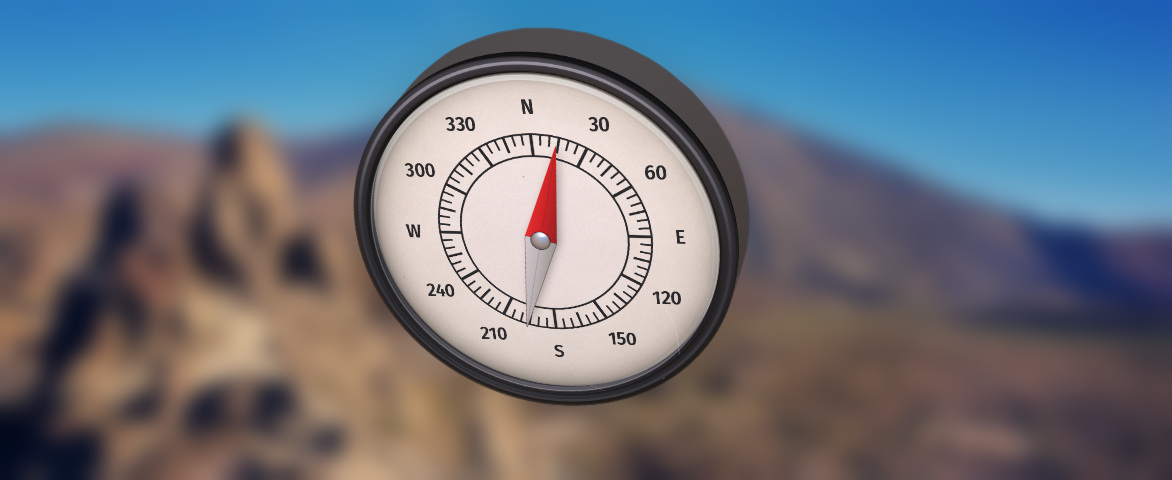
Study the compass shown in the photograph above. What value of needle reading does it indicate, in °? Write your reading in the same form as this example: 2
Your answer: 15
